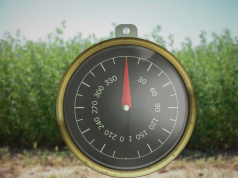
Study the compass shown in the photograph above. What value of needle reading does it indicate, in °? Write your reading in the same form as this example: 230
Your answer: 0
